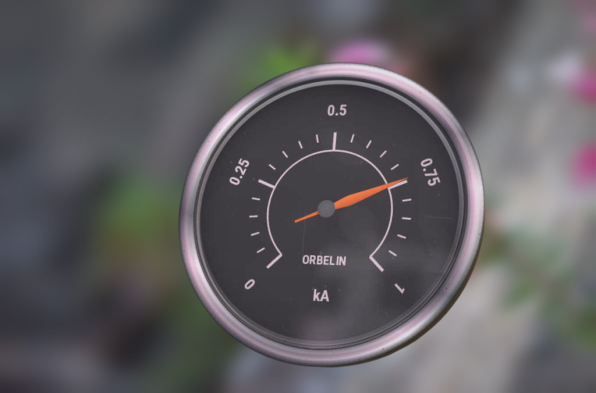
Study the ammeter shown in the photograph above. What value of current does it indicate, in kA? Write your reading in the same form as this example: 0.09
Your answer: 0.75
